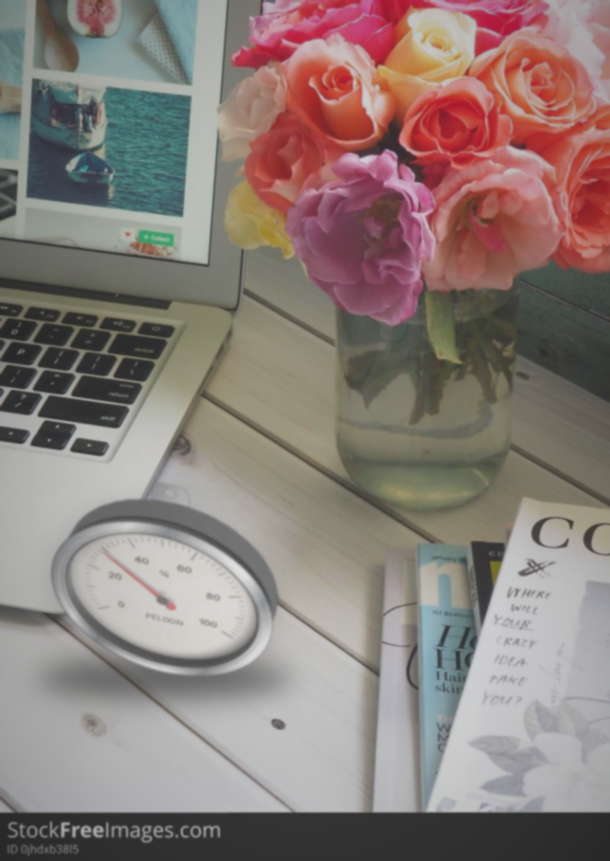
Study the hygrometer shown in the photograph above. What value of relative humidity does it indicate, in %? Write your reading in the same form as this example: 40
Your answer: 30
